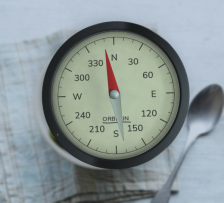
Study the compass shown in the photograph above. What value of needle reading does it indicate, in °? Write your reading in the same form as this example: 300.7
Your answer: 350
